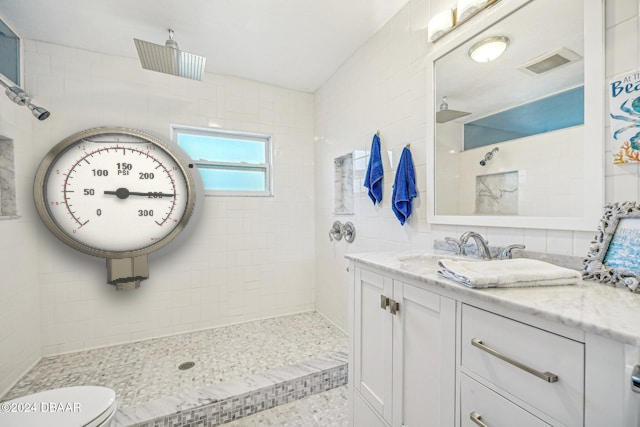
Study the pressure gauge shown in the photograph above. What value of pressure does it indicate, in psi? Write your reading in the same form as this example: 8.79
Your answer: 250
